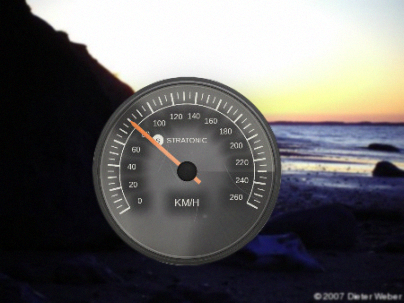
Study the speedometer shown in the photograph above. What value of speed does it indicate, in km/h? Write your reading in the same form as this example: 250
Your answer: 80
